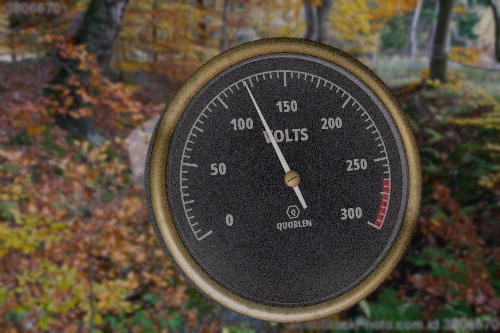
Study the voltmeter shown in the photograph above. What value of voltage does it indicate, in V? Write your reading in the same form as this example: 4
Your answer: 120
